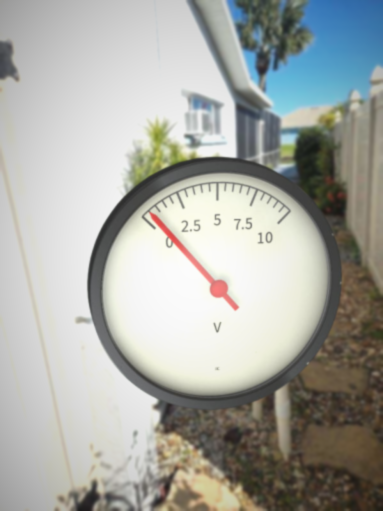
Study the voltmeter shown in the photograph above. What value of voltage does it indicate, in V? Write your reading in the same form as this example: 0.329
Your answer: 0.5
